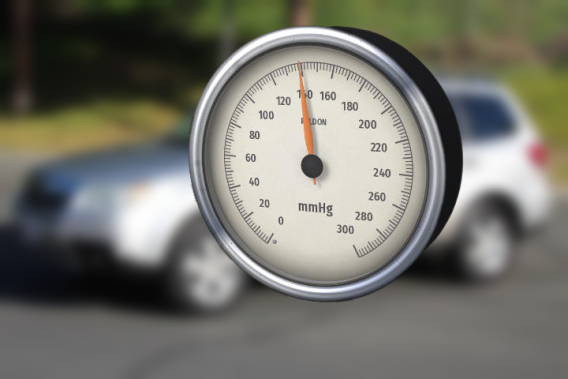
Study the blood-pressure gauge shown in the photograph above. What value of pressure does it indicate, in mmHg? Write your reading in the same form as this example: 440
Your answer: 140
